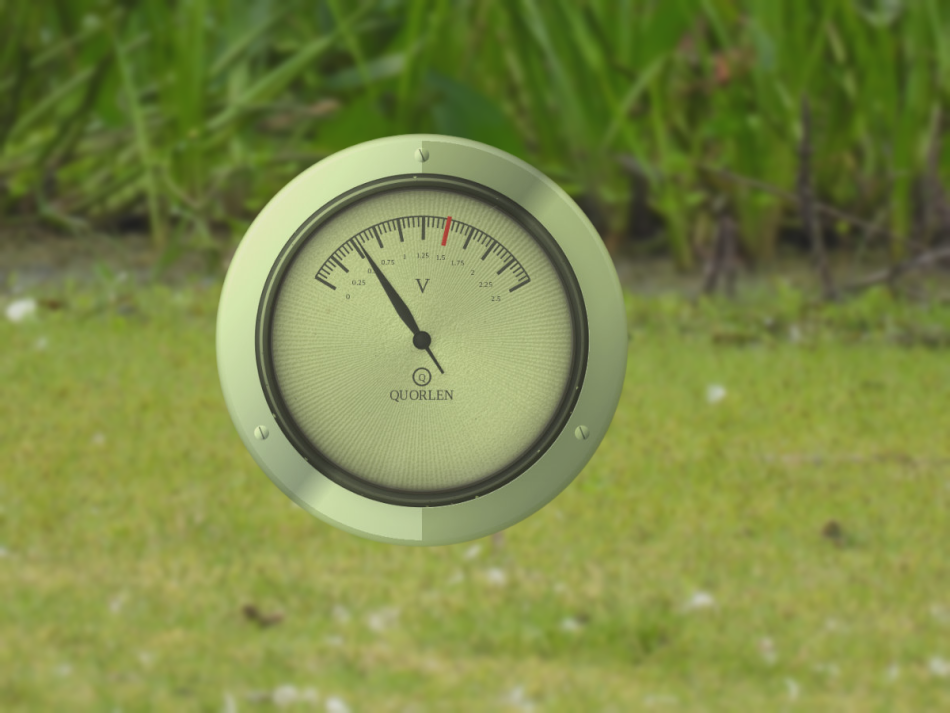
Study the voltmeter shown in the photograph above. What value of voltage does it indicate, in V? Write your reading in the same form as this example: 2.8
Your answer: 0.55
